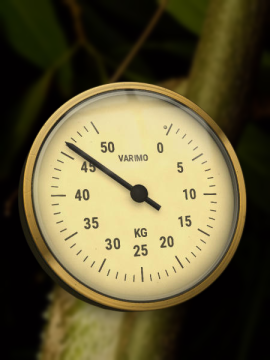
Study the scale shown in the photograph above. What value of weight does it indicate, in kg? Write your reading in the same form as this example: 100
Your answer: 46
